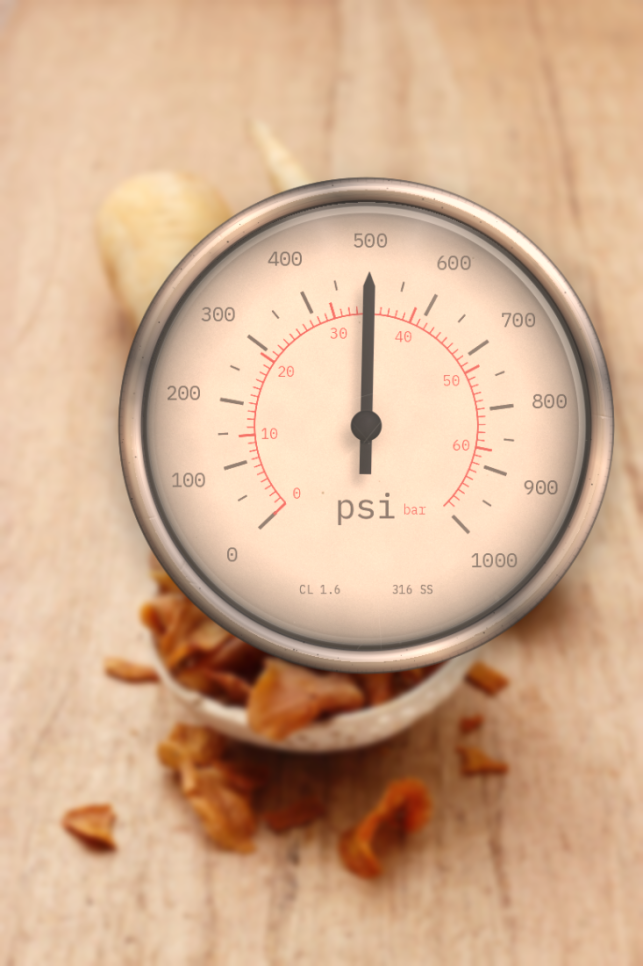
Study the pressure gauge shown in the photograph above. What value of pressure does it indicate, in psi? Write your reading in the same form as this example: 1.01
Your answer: 500
